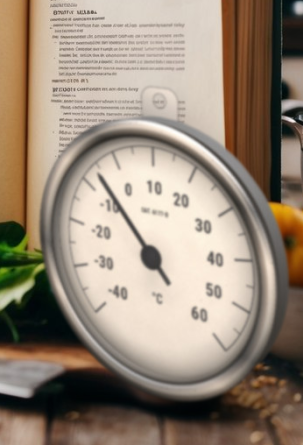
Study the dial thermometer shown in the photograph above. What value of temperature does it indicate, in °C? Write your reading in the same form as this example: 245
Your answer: -5
